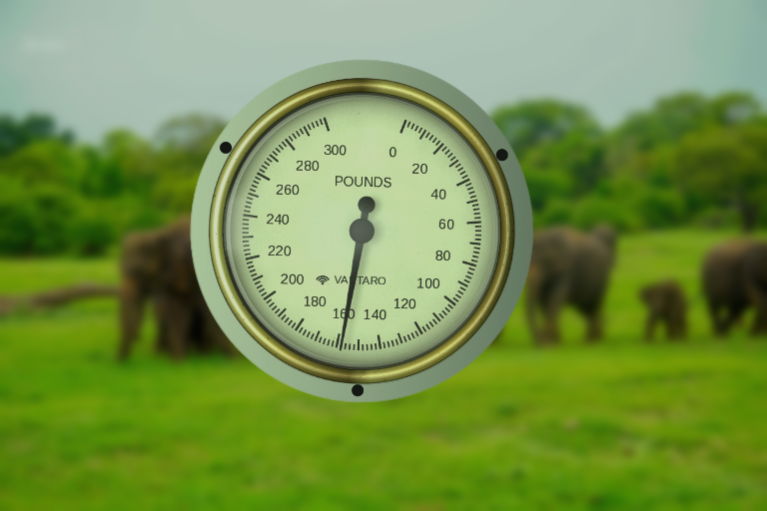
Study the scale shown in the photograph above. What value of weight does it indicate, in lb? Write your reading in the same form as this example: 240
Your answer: 158
